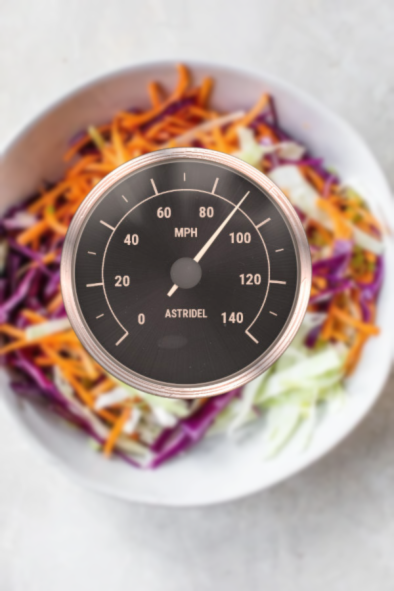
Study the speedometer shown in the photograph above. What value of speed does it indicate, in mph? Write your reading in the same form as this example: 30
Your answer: 90
